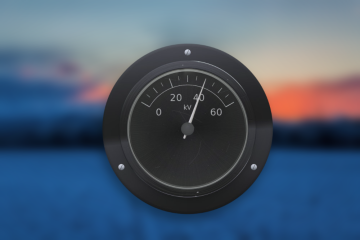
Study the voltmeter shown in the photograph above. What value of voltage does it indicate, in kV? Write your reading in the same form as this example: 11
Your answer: 40
